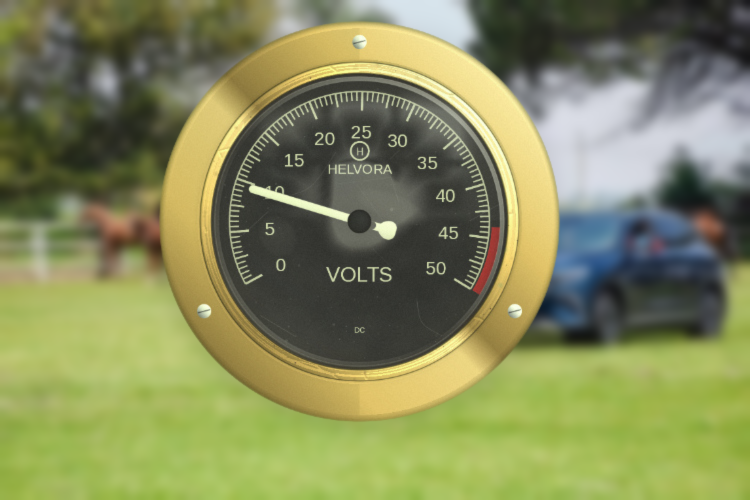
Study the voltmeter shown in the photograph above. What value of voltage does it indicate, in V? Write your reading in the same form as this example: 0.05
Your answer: 9.5
